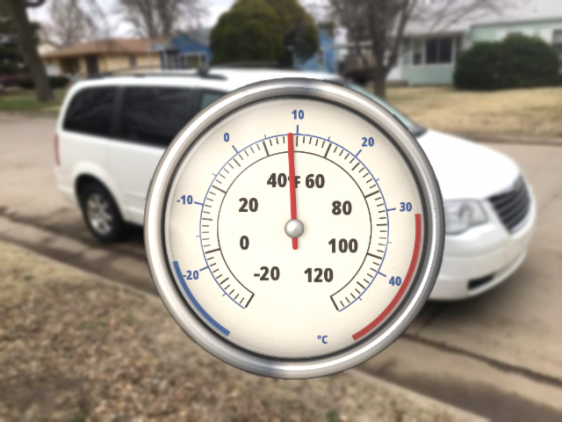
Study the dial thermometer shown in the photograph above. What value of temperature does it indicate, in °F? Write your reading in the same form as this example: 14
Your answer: 48
